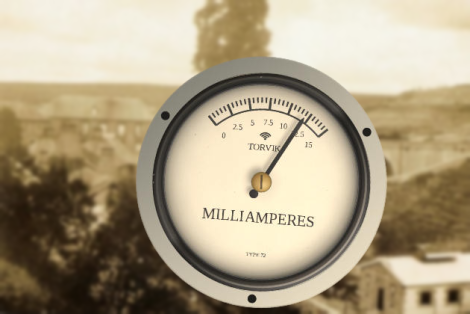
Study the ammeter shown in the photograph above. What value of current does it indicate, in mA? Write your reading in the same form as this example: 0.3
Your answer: 12
